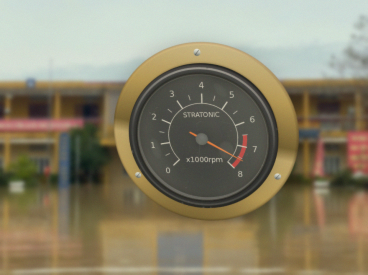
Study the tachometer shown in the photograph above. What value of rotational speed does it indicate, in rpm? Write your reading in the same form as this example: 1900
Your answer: 7500
